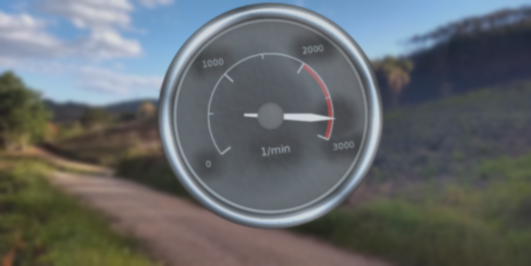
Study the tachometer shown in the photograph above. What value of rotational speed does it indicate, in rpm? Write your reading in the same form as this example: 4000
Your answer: 2750
